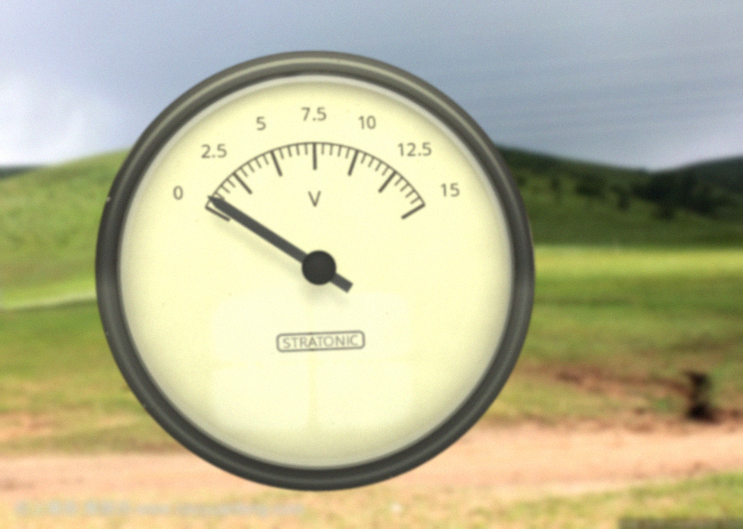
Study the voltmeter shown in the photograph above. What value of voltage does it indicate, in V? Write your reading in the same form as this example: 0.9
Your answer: 0.5
